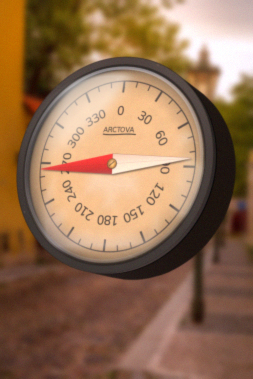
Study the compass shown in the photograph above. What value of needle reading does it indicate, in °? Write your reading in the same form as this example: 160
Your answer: 265
